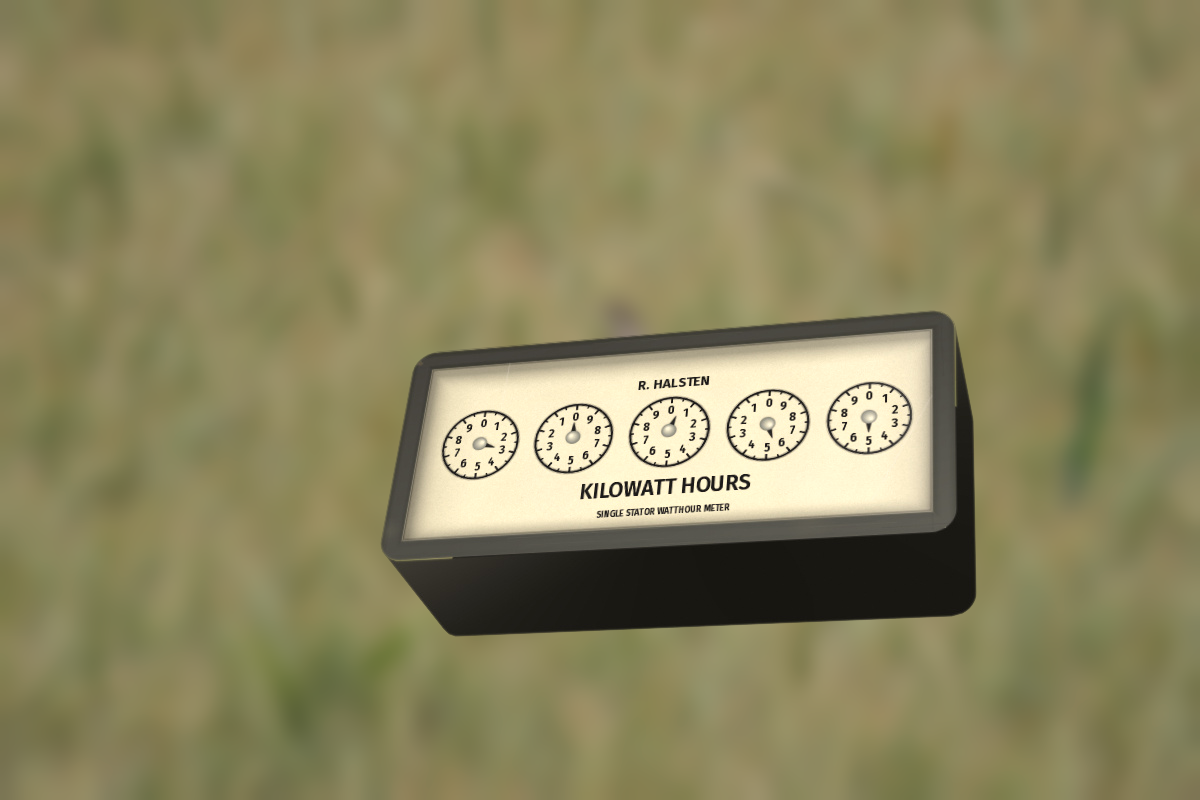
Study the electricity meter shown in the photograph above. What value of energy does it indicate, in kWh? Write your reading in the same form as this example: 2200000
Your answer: 30055
